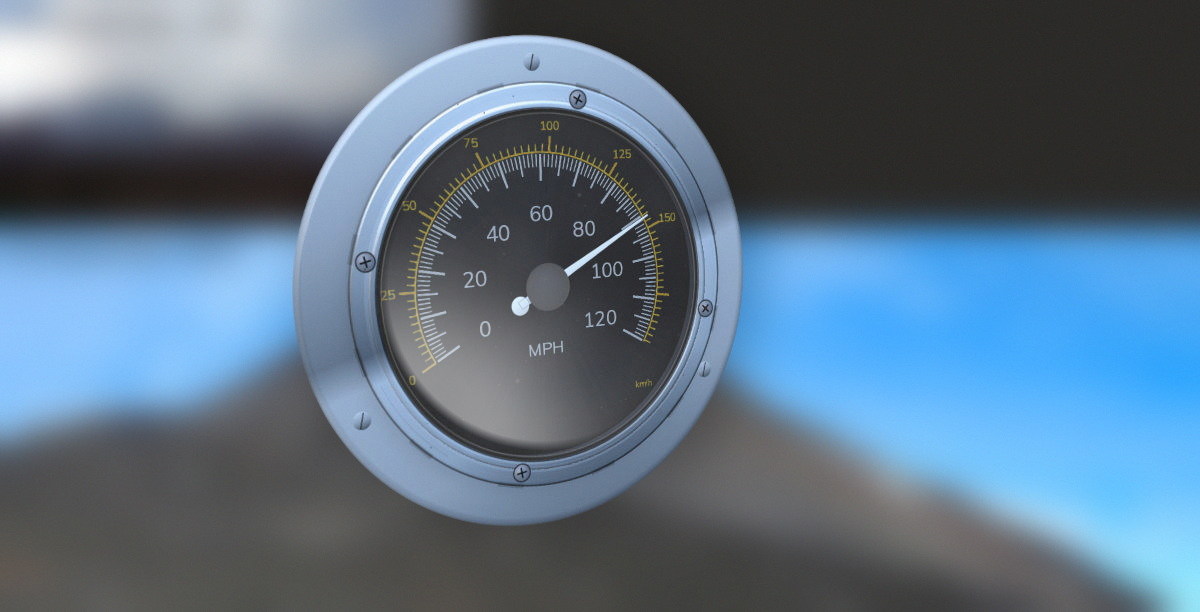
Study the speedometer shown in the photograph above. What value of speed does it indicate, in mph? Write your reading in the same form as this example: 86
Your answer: 90
